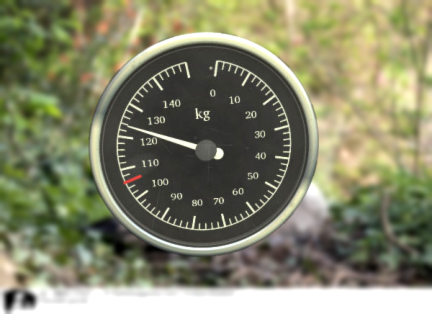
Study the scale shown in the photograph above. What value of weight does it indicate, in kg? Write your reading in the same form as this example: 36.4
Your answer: 124
